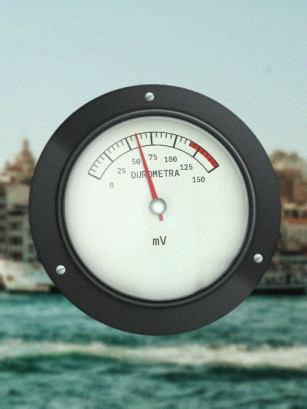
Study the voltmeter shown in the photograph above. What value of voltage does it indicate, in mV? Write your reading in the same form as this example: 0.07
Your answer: 60
